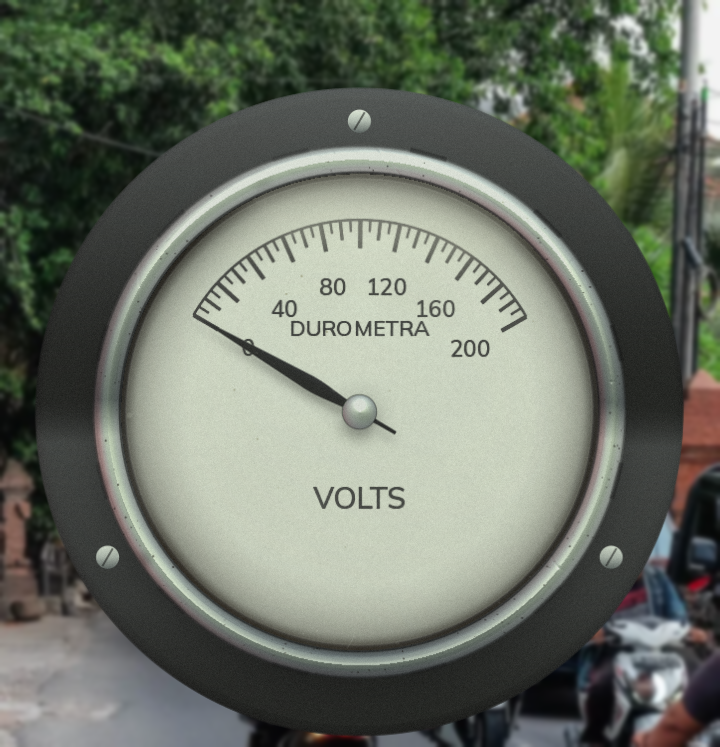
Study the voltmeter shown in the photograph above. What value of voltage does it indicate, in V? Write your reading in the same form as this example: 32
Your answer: 0
